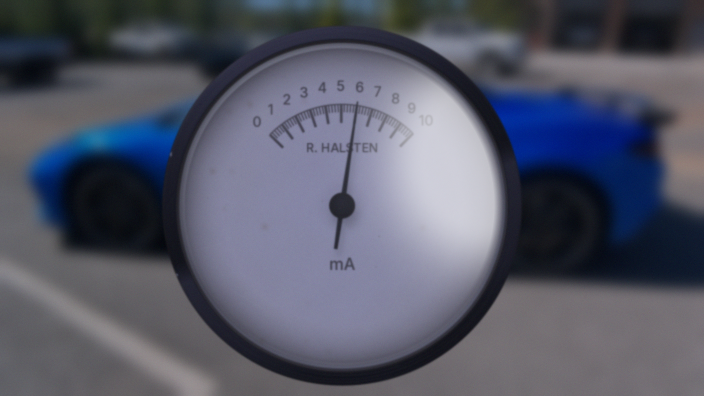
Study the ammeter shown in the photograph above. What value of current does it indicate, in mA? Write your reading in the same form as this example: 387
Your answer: 6
